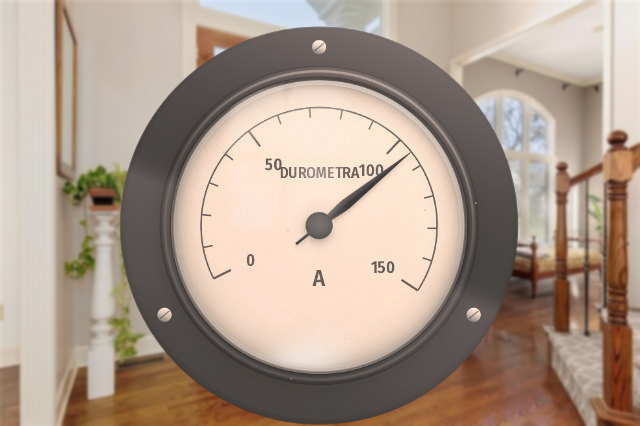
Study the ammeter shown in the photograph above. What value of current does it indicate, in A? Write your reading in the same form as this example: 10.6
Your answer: 105
